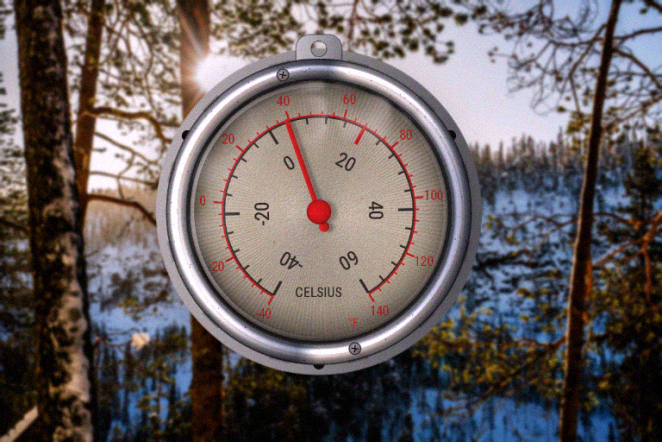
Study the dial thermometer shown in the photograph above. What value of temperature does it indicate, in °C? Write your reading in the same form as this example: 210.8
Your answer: 4
